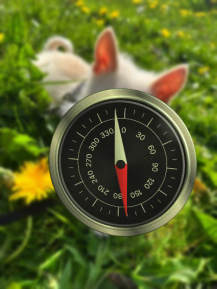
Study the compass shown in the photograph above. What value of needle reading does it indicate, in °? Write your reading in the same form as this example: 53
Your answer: 170
